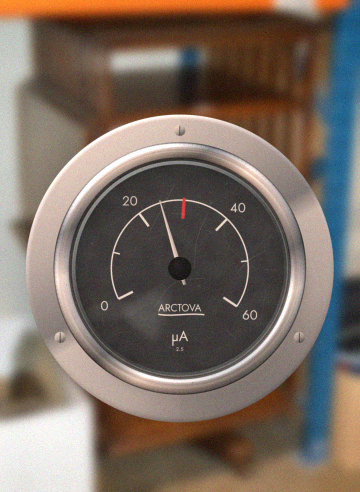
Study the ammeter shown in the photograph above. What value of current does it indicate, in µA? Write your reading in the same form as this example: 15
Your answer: 25
